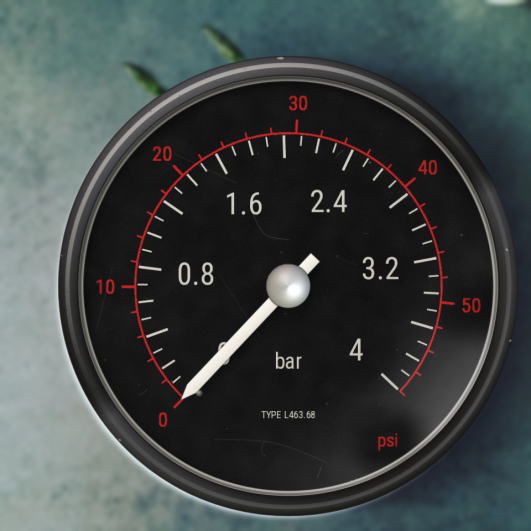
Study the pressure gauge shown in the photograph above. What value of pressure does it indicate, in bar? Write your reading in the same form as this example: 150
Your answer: 0
